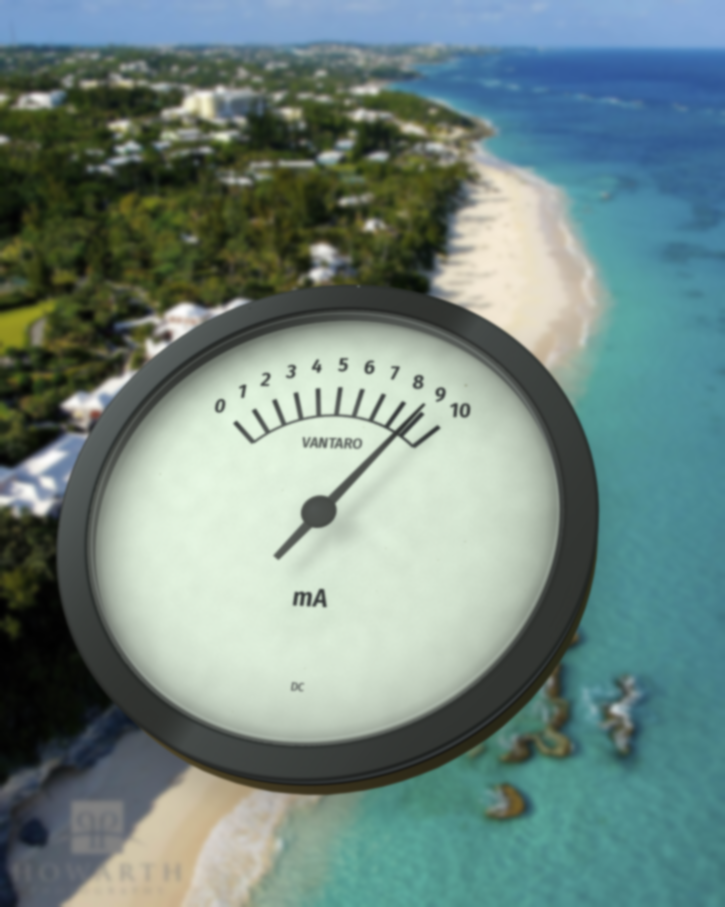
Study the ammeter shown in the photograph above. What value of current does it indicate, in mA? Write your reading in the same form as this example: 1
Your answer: 9
